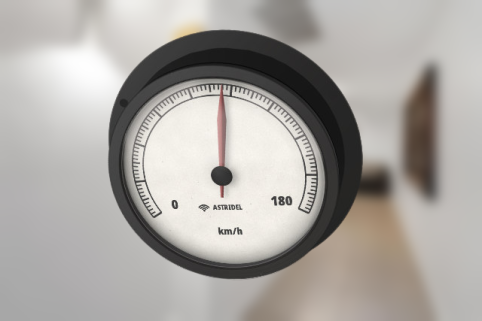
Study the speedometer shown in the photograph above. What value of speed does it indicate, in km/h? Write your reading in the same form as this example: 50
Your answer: 96
